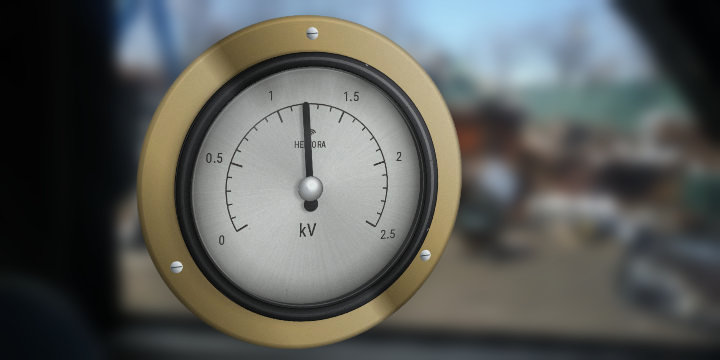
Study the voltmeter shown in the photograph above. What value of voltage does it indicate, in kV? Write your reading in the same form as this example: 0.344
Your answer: 1.2
